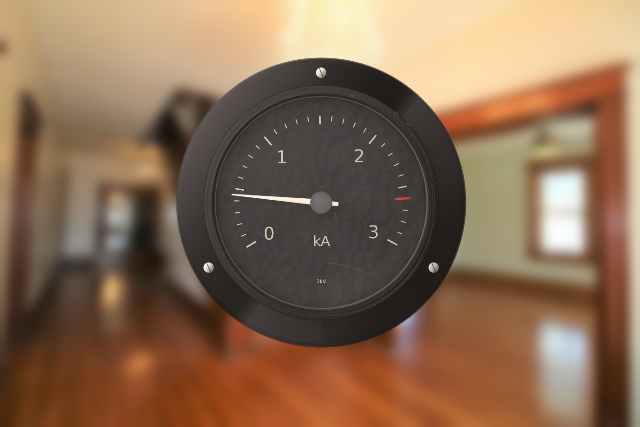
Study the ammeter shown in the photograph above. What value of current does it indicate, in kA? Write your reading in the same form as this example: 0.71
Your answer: 0.45
